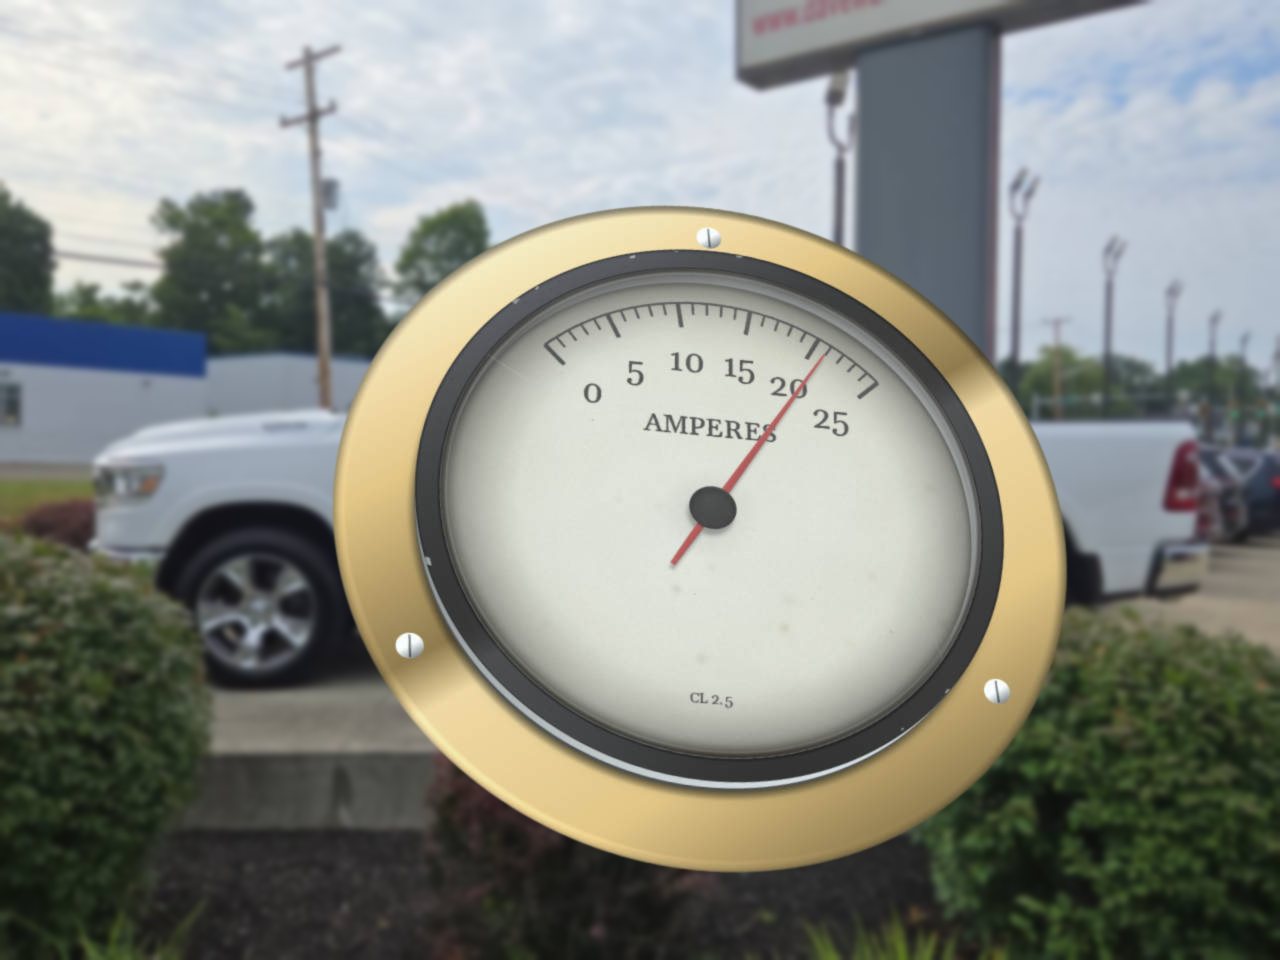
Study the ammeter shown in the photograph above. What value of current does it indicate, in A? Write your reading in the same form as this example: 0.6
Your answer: 21
